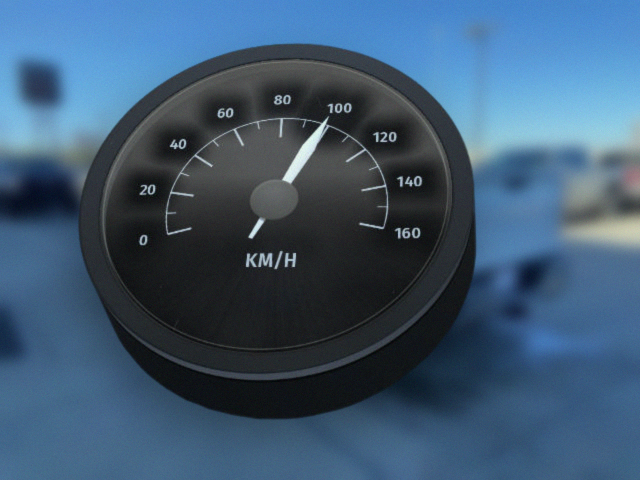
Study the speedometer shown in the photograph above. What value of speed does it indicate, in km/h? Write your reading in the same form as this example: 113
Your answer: 100
